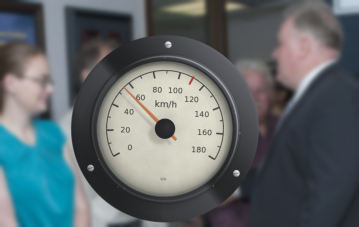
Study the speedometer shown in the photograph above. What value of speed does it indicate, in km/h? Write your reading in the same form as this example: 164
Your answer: 55
